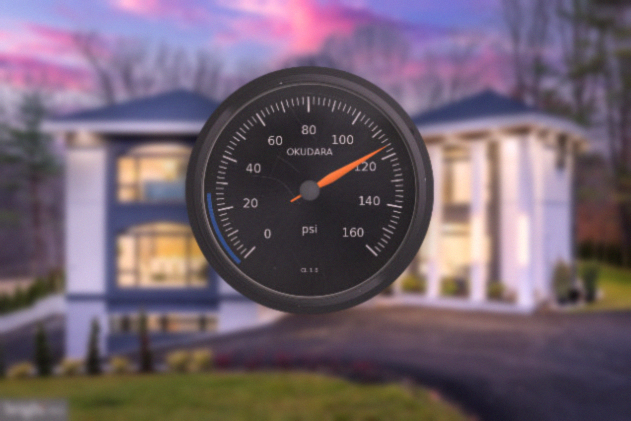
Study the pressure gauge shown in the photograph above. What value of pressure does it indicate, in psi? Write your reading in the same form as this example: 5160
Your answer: 116
